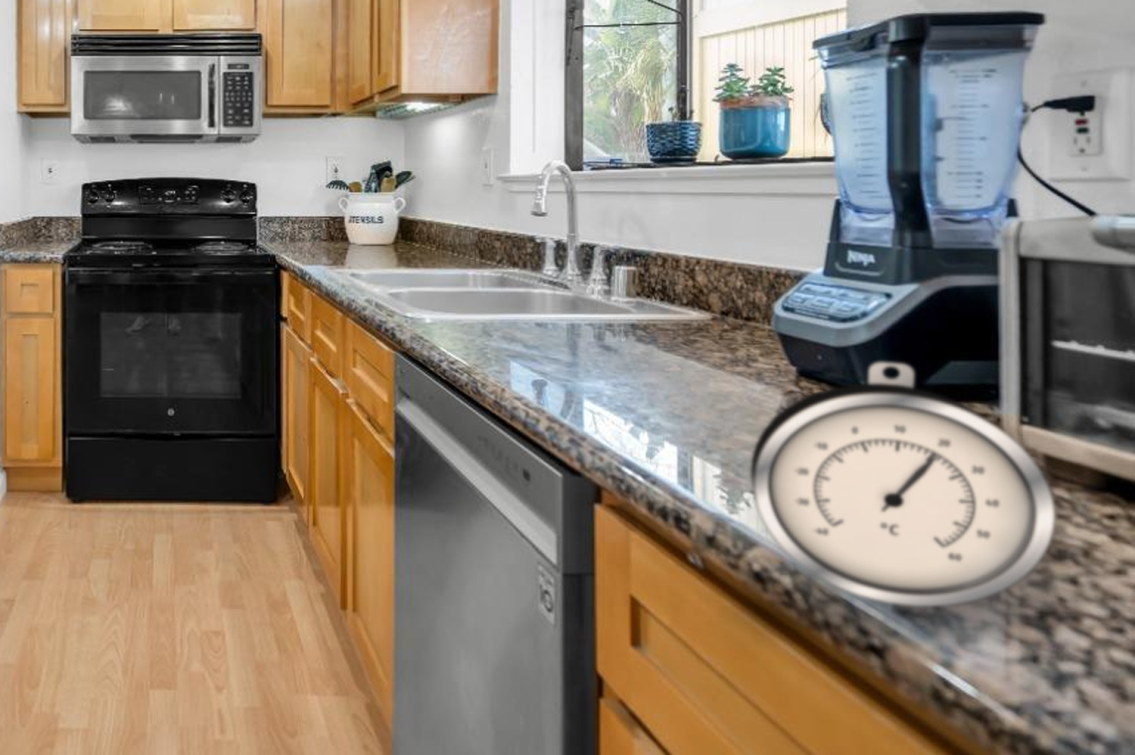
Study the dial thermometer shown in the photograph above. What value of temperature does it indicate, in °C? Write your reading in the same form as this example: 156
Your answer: 20
